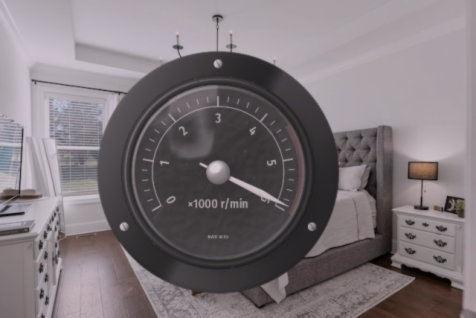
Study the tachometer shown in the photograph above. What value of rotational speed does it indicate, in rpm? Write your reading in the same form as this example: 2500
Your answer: 5900
